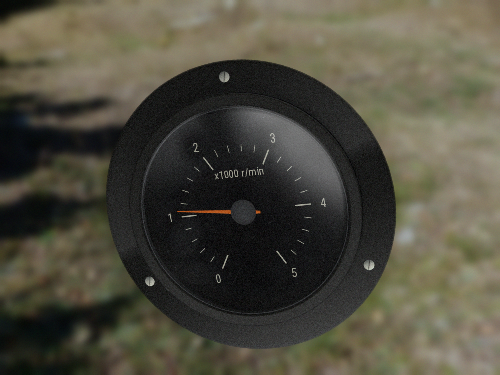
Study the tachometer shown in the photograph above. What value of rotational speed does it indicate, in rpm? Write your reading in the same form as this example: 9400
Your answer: 1100
